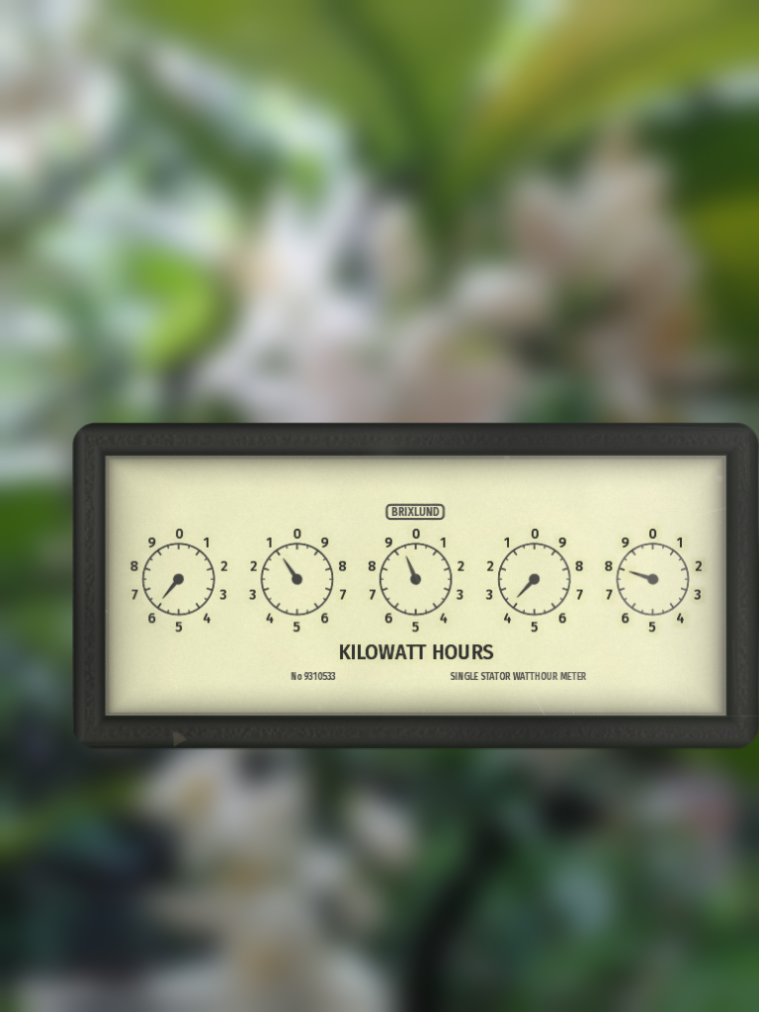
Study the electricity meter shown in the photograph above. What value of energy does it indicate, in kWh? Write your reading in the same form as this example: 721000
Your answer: 60938
